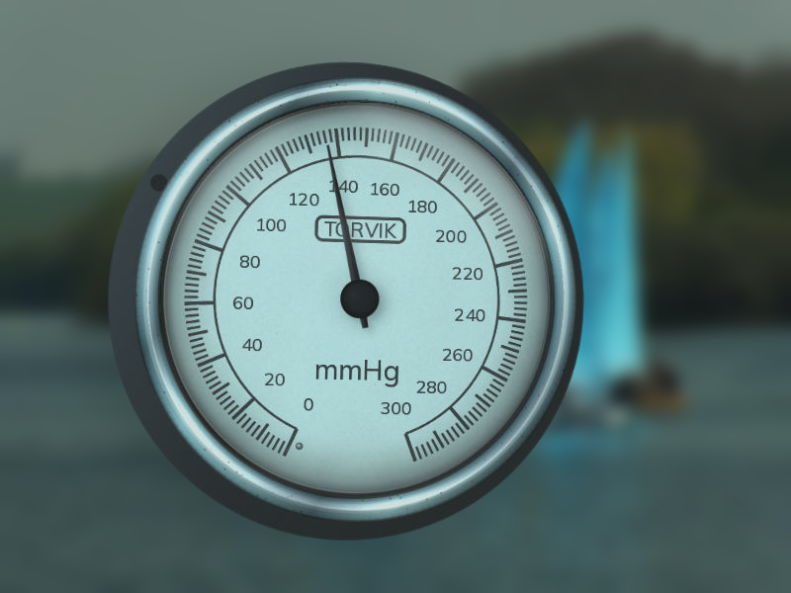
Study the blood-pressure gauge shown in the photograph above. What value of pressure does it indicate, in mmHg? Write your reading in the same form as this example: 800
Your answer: 136
